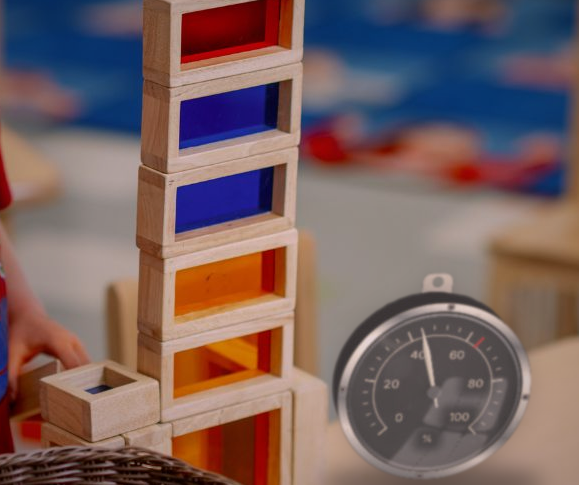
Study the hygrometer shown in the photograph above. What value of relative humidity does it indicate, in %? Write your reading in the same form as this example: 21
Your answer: 44
